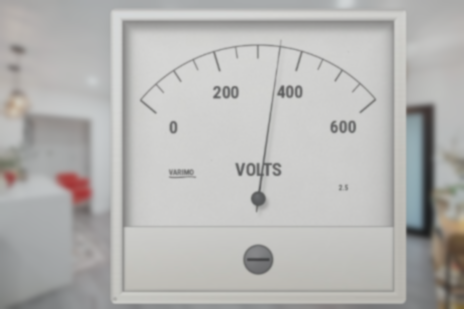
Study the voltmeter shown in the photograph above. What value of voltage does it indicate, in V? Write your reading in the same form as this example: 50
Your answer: 350
